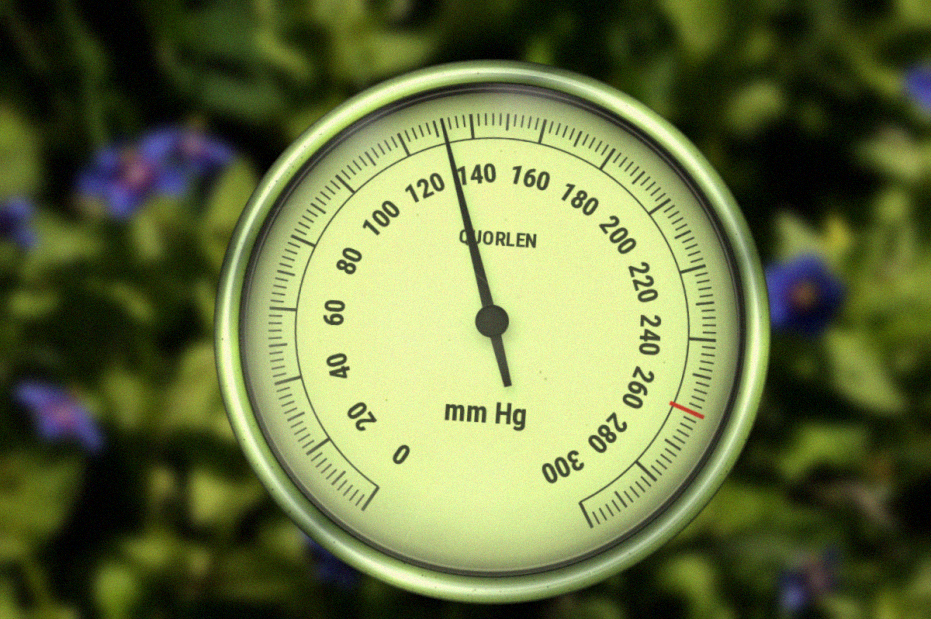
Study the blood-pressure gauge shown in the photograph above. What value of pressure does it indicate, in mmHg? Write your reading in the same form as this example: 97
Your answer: 132
